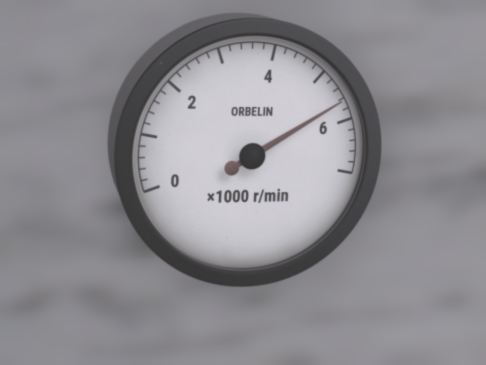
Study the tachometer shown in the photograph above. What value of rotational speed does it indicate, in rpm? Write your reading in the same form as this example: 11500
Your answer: 5600
